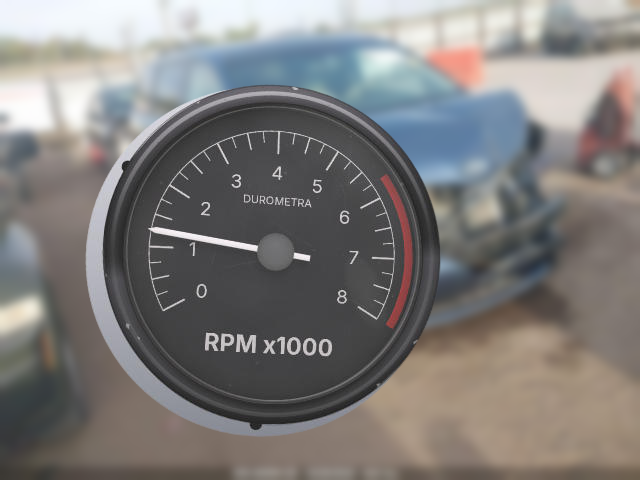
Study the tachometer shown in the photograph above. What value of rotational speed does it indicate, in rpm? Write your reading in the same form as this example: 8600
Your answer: 1250
